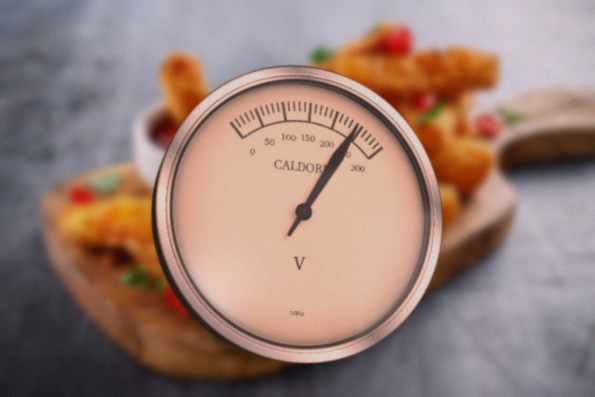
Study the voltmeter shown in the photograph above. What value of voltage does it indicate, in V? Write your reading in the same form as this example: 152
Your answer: 240
